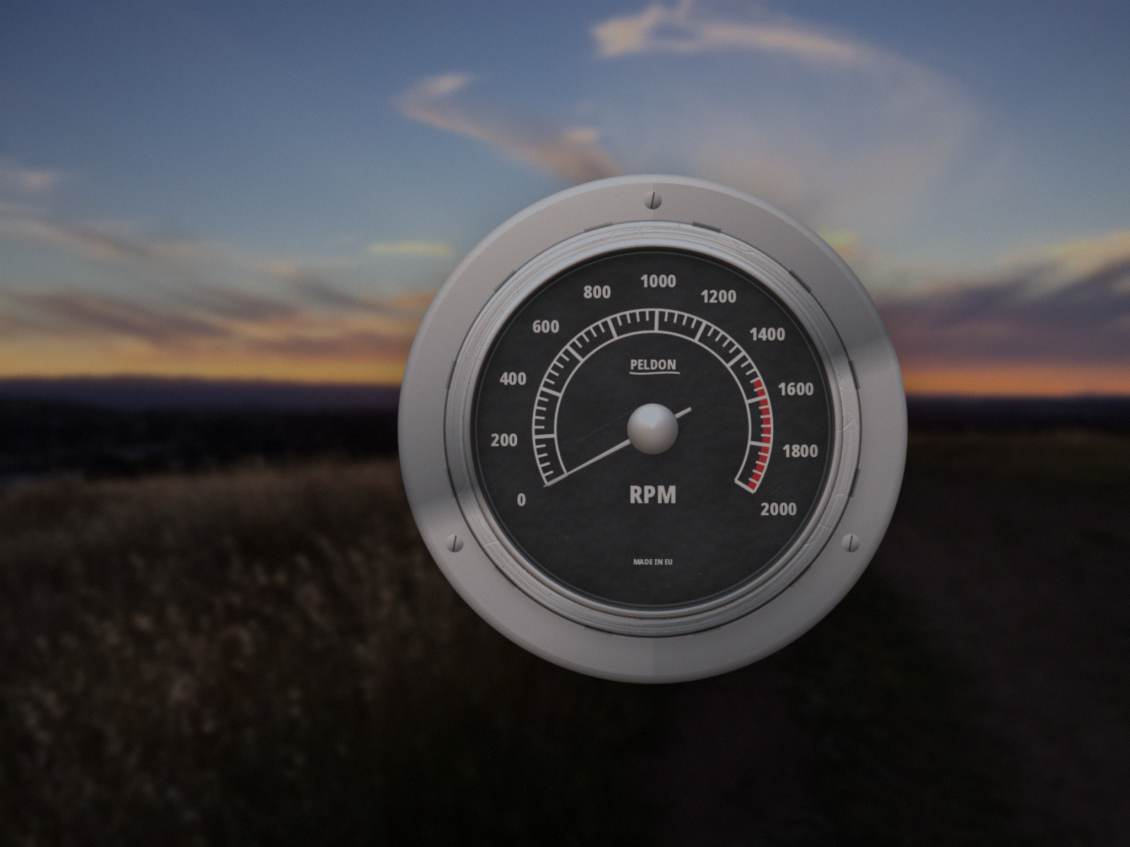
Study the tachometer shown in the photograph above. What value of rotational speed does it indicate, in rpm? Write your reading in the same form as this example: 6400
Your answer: 0
